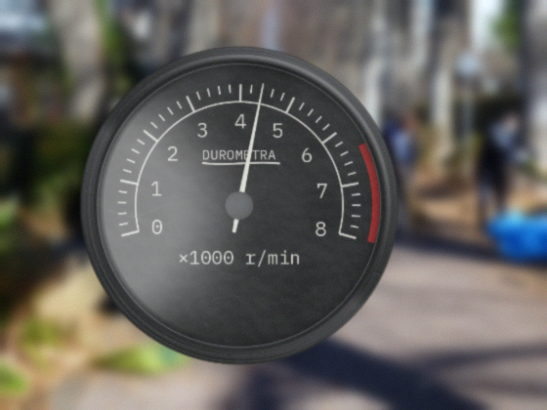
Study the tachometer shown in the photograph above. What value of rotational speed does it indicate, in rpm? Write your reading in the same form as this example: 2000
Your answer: 4400
